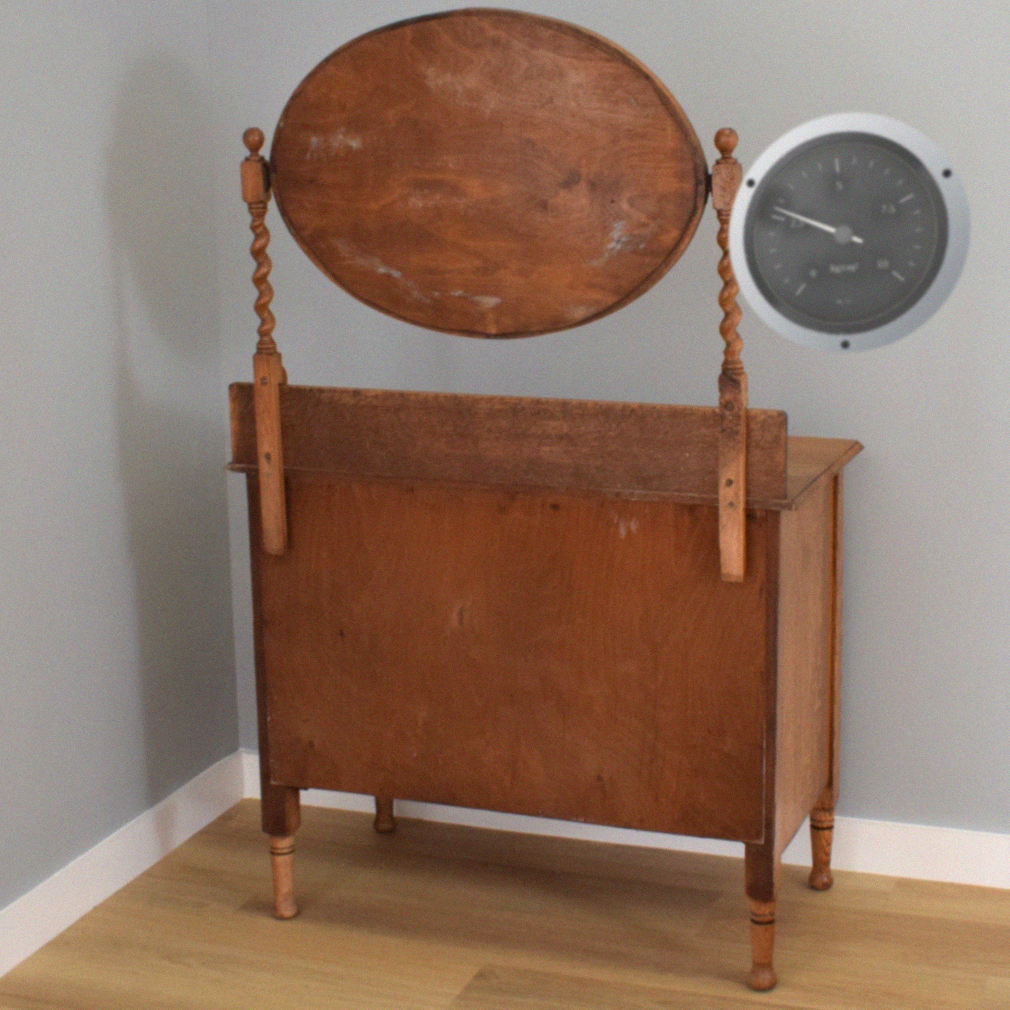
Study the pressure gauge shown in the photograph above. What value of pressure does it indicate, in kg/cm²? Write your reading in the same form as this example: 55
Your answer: 2.75
